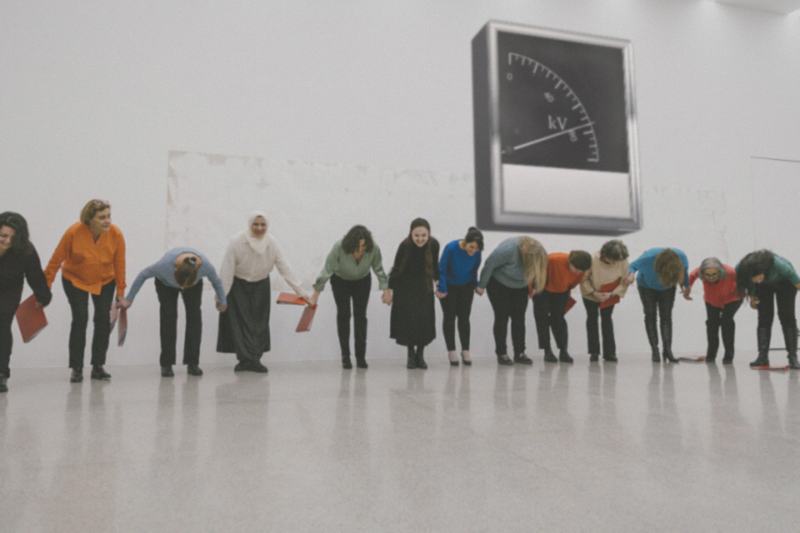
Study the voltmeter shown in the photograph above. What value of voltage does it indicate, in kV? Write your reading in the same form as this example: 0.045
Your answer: 75
